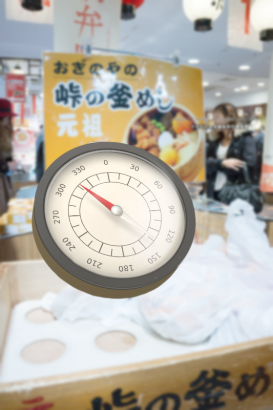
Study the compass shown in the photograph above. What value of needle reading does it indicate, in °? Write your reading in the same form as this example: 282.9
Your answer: 315
